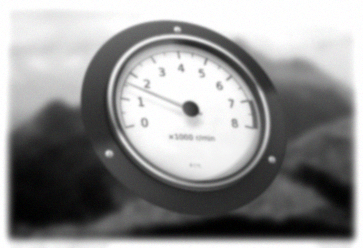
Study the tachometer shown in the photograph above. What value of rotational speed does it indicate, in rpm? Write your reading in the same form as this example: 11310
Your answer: 1500
